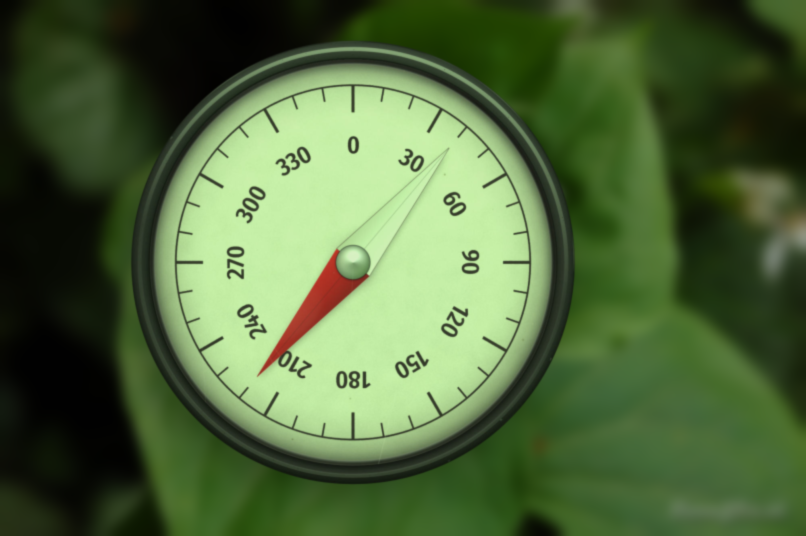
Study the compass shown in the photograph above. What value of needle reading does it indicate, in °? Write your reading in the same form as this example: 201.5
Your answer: 220
